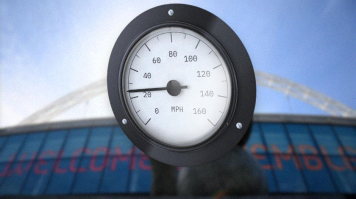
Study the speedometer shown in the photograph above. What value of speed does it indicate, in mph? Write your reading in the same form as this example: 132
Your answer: 25
